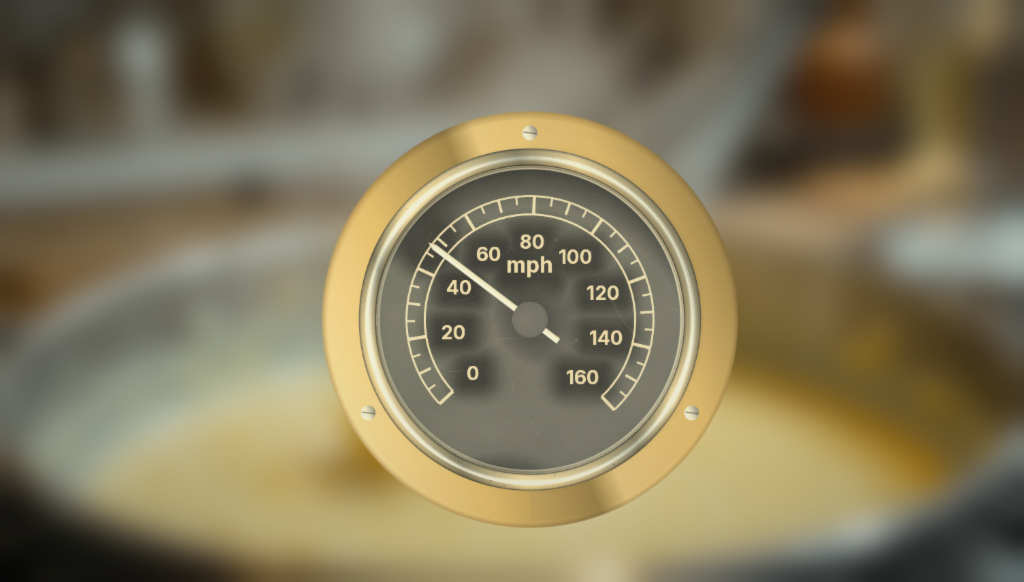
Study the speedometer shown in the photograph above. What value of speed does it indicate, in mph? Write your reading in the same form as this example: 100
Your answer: 47.5
